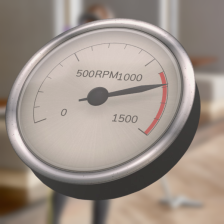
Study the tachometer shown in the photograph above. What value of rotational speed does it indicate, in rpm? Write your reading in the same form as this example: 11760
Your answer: 1200
